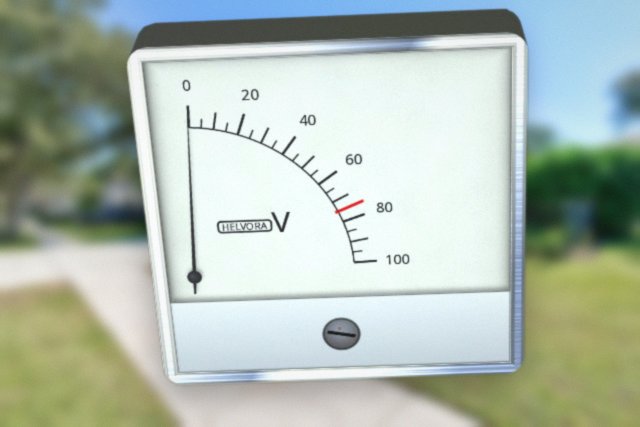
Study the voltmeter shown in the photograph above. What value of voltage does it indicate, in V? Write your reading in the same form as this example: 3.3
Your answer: 0
